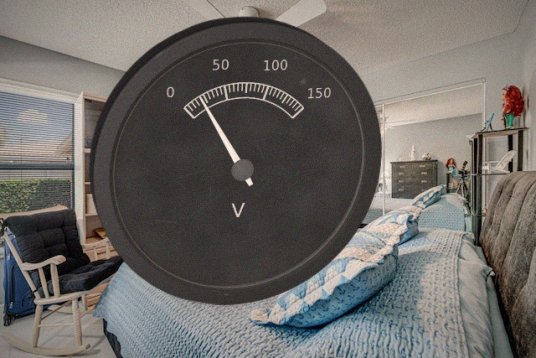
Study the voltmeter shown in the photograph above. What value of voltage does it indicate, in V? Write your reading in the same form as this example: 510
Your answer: 20
